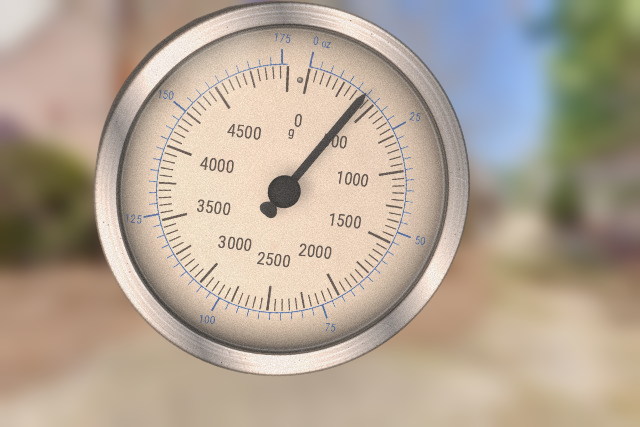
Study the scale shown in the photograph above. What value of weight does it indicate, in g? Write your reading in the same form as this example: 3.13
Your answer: 400
